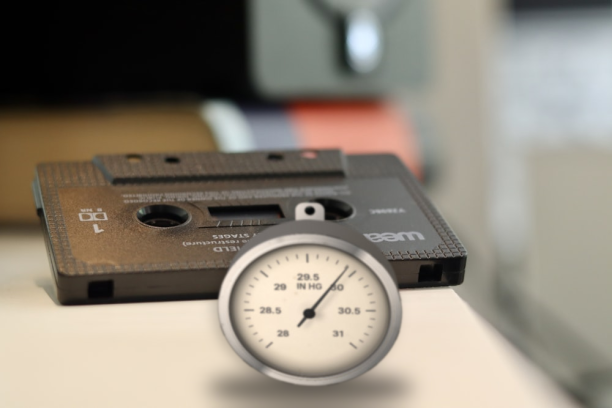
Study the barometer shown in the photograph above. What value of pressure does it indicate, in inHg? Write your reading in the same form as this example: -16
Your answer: 29.9
